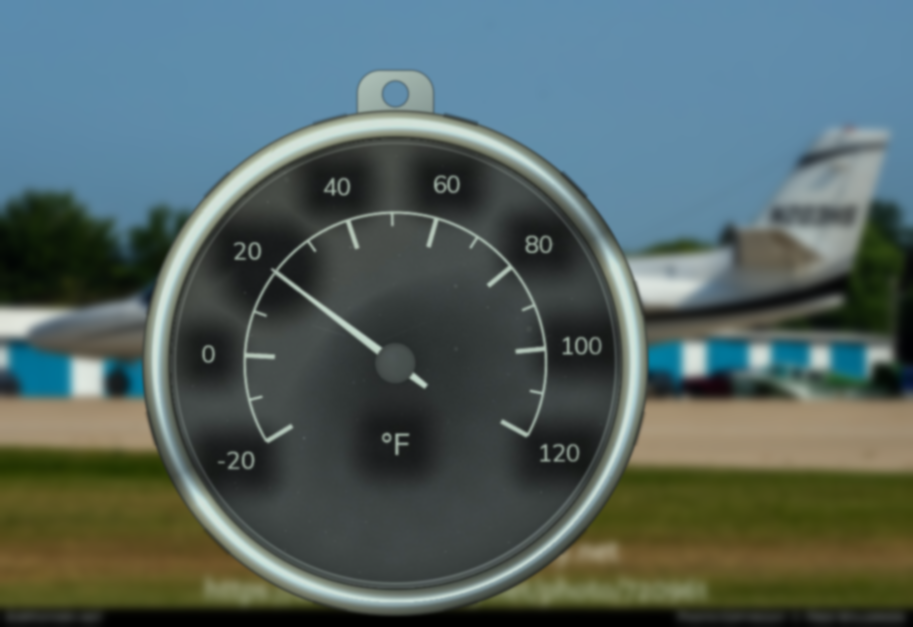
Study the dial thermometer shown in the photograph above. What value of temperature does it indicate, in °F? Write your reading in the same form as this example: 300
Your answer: 20
